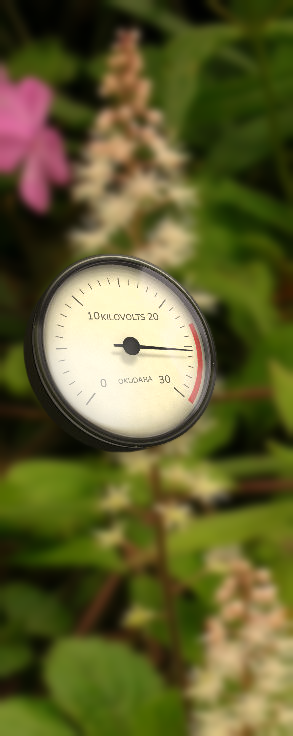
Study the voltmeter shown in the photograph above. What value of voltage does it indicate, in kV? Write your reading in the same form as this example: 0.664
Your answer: 25.5
